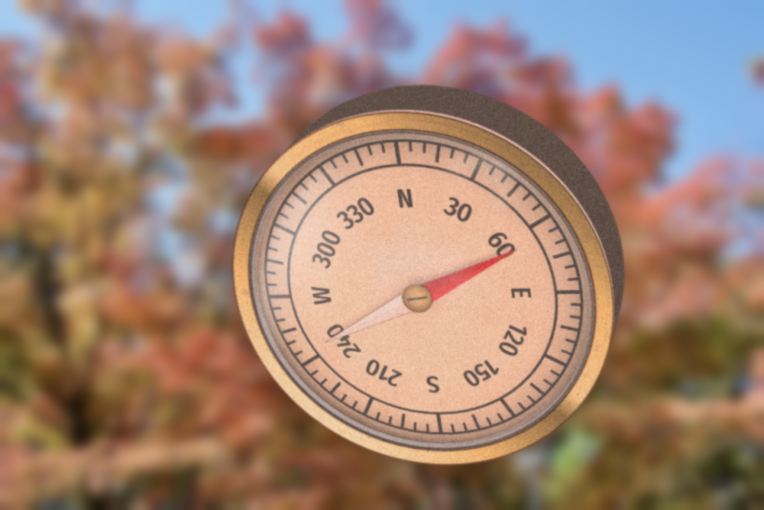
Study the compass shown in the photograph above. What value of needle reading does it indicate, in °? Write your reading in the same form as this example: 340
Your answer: 65
